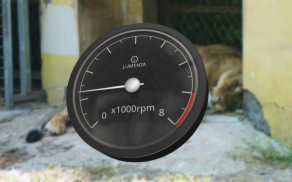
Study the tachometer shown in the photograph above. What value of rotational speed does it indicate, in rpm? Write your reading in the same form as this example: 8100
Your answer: 1250
